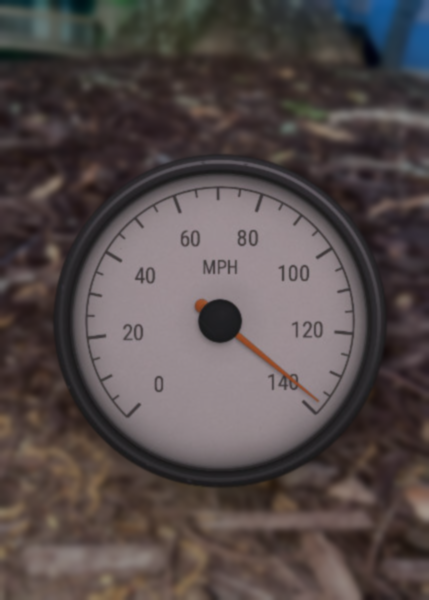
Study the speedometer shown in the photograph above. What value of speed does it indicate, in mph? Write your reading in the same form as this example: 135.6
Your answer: 137.5
